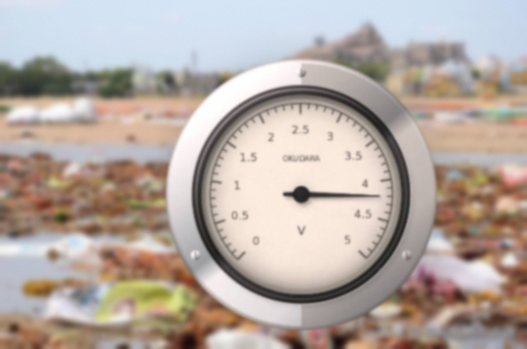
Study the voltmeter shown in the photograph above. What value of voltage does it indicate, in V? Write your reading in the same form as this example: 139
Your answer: 4.2
